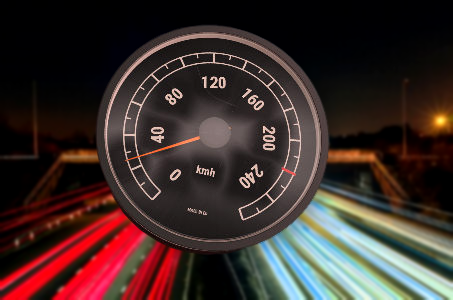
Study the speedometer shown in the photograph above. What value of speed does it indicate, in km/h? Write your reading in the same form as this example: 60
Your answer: 25
